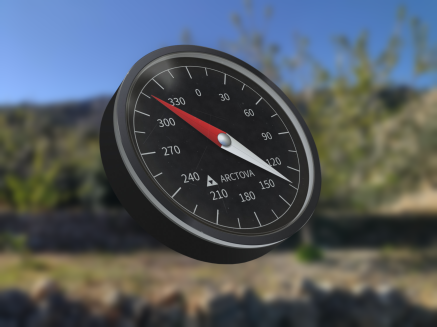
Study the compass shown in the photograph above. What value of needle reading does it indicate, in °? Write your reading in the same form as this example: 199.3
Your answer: 315
